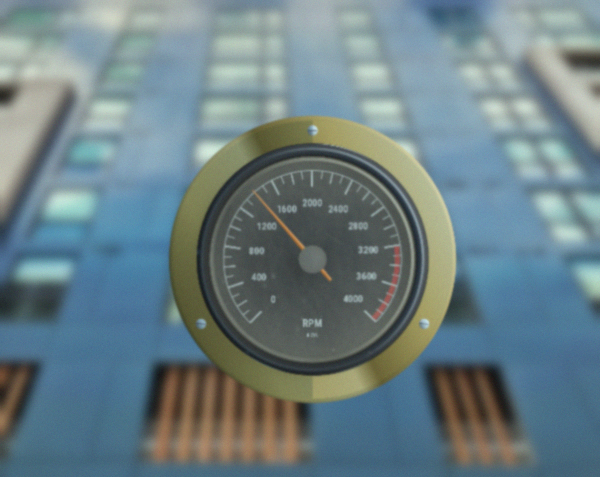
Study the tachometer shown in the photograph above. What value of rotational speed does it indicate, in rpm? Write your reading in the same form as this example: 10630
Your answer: 1400
